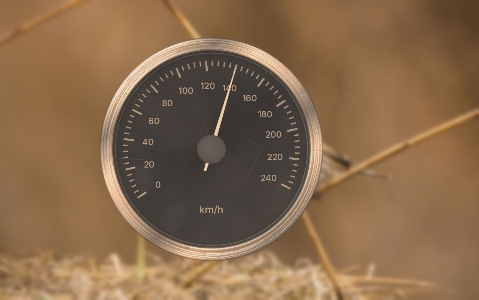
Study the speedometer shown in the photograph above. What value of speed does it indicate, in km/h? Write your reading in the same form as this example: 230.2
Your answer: 140
